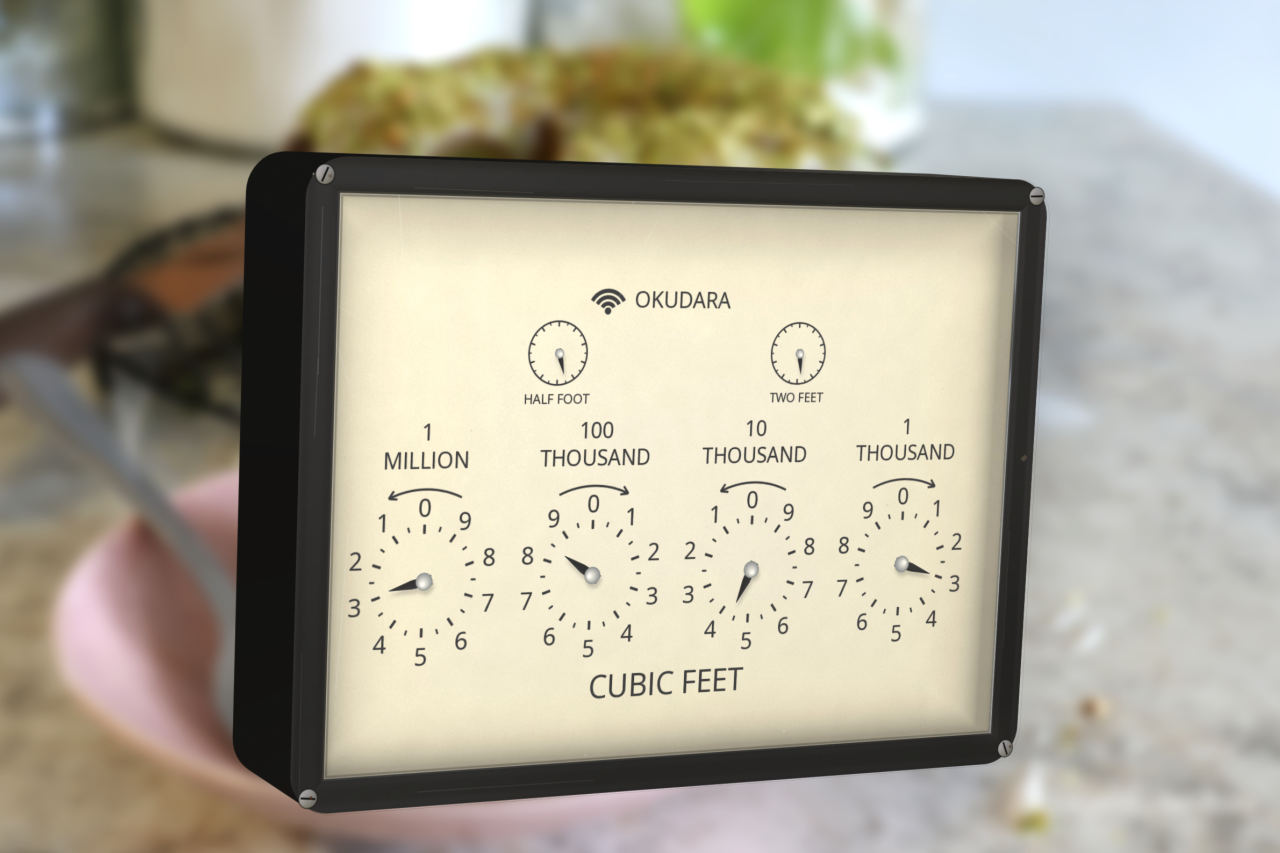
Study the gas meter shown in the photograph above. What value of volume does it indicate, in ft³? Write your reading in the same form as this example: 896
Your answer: 284300
